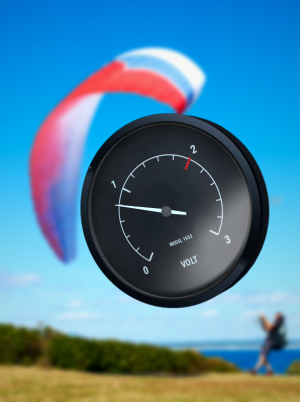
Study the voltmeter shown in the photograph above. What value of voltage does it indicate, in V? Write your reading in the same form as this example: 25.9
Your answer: 0.8
